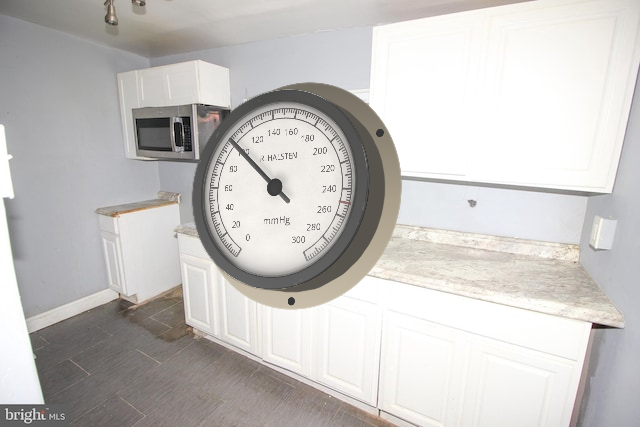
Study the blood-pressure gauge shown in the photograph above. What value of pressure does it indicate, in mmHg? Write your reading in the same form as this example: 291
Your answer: 100
